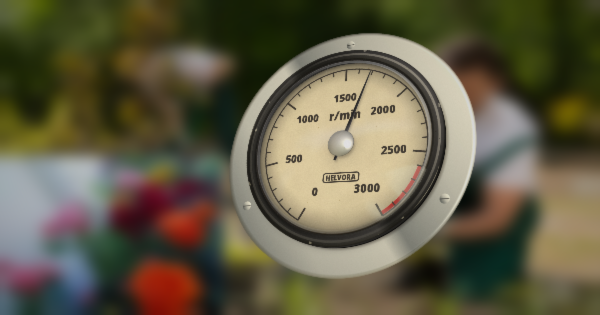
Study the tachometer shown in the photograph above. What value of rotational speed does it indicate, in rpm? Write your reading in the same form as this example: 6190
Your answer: 1700
